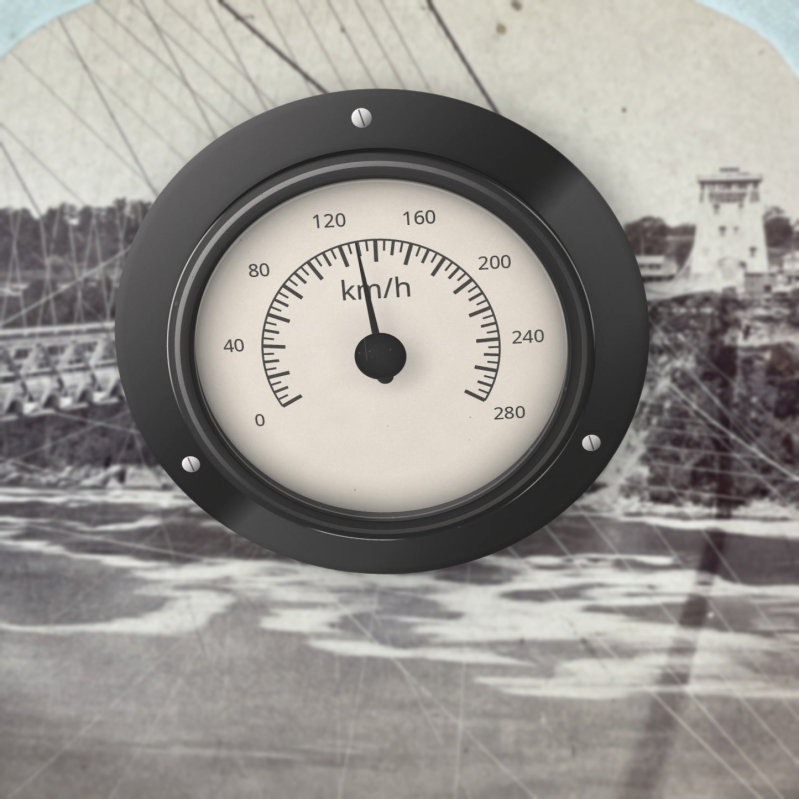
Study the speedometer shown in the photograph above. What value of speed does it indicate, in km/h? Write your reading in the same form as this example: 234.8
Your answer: 130
